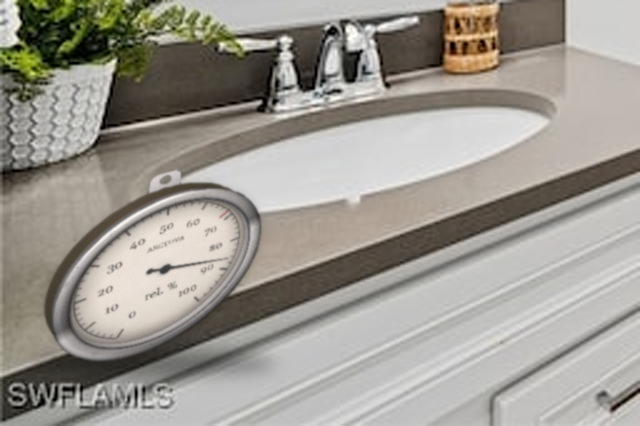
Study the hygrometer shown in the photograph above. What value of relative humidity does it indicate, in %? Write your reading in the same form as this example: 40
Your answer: 86
